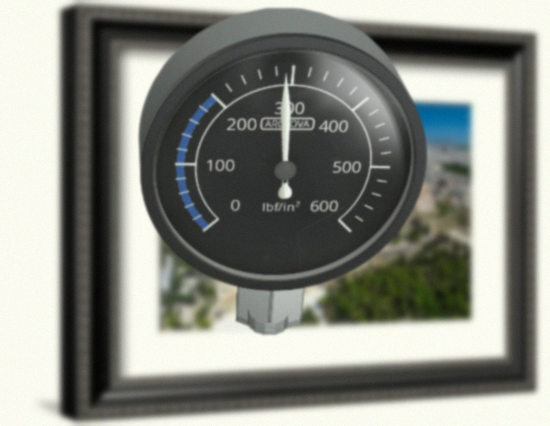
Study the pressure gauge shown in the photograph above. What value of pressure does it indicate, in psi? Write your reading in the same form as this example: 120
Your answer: 290
